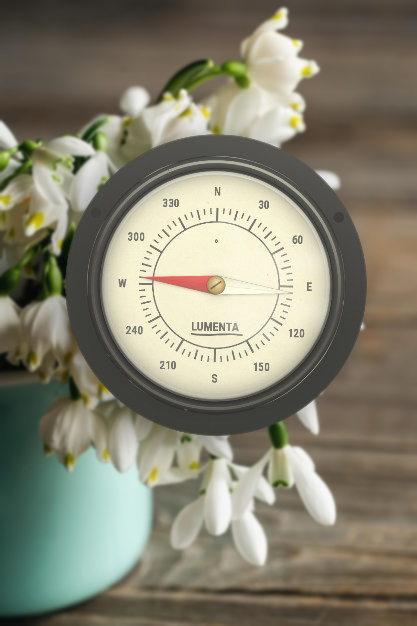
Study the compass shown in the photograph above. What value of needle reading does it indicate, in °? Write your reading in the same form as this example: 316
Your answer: 275
